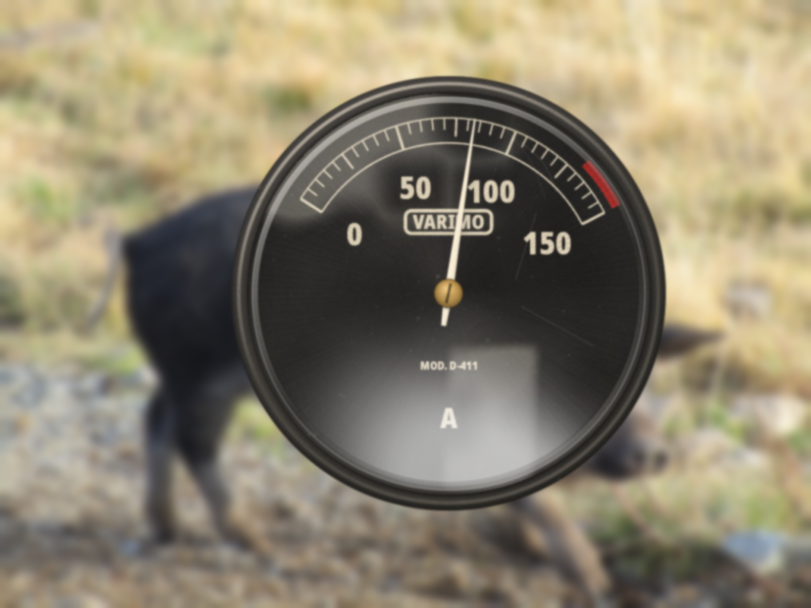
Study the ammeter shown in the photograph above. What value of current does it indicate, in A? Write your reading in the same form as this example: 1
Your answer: 82.5
